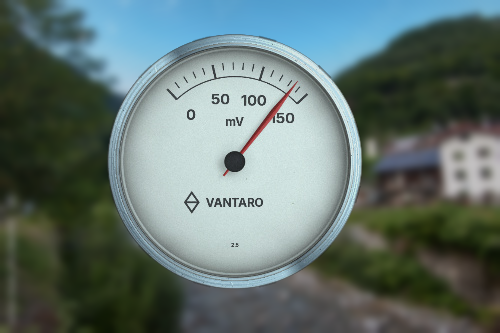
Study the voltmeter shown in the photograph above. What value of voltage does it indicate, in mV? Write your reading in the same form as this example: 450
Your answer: 135
